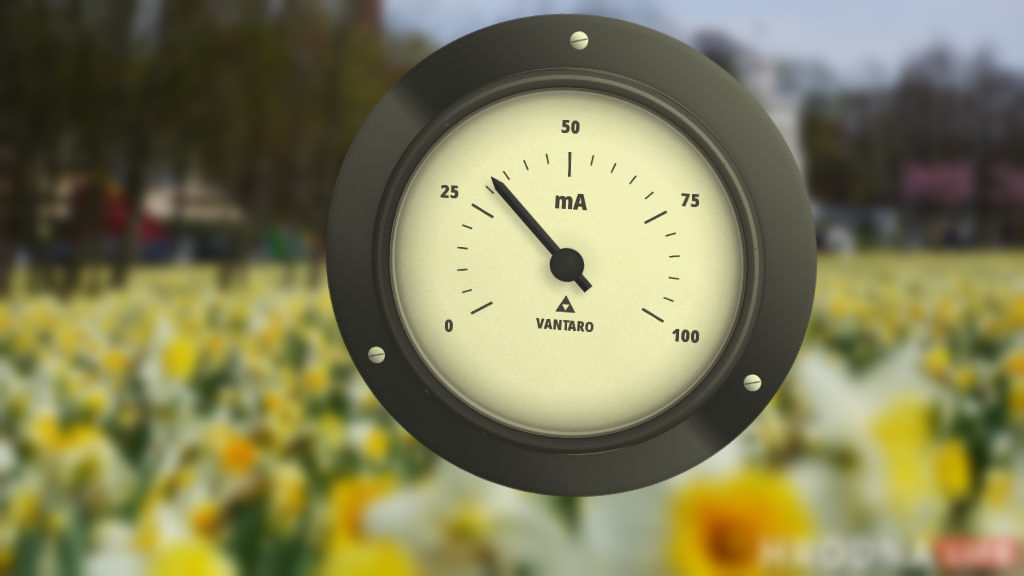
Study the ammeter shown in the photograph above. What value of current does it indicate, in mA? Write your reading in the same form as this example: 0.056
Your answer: 32.5
